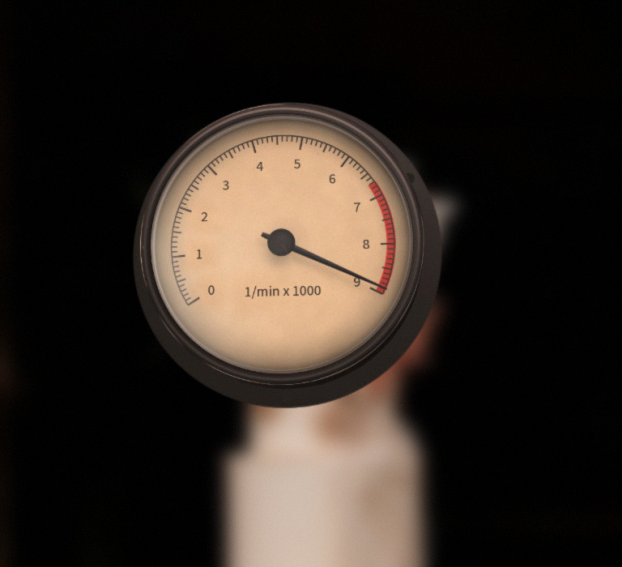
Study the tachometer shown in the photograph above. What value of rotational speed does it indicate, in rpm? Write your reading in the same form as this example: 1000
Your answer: 8900
